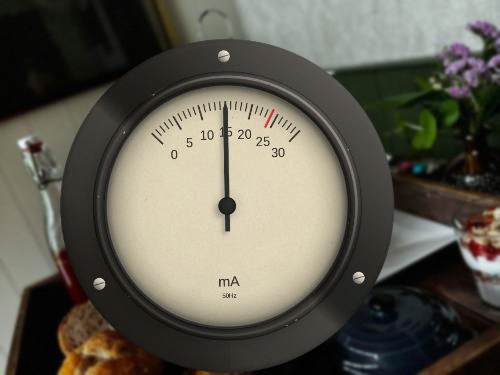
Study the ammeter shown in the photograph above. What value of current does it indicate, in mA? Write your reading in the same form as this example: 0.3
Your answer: 15
